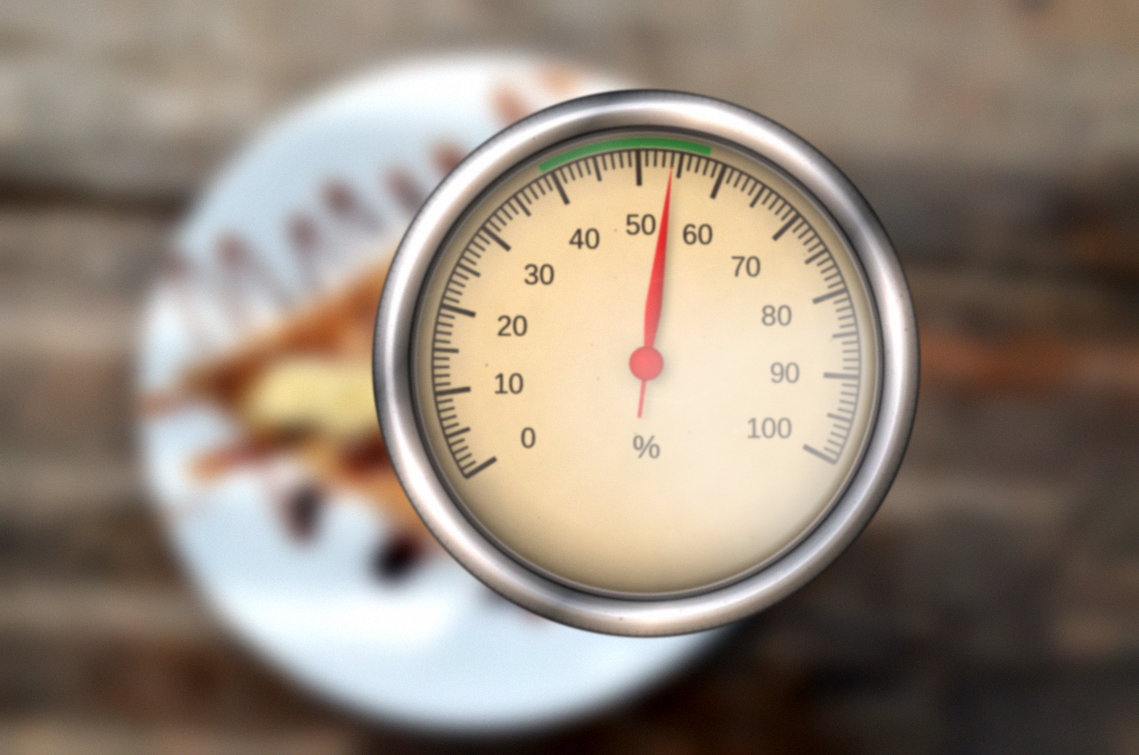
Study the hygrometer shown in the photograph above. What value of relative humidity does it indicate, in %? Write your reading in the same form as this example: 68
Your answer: 54
